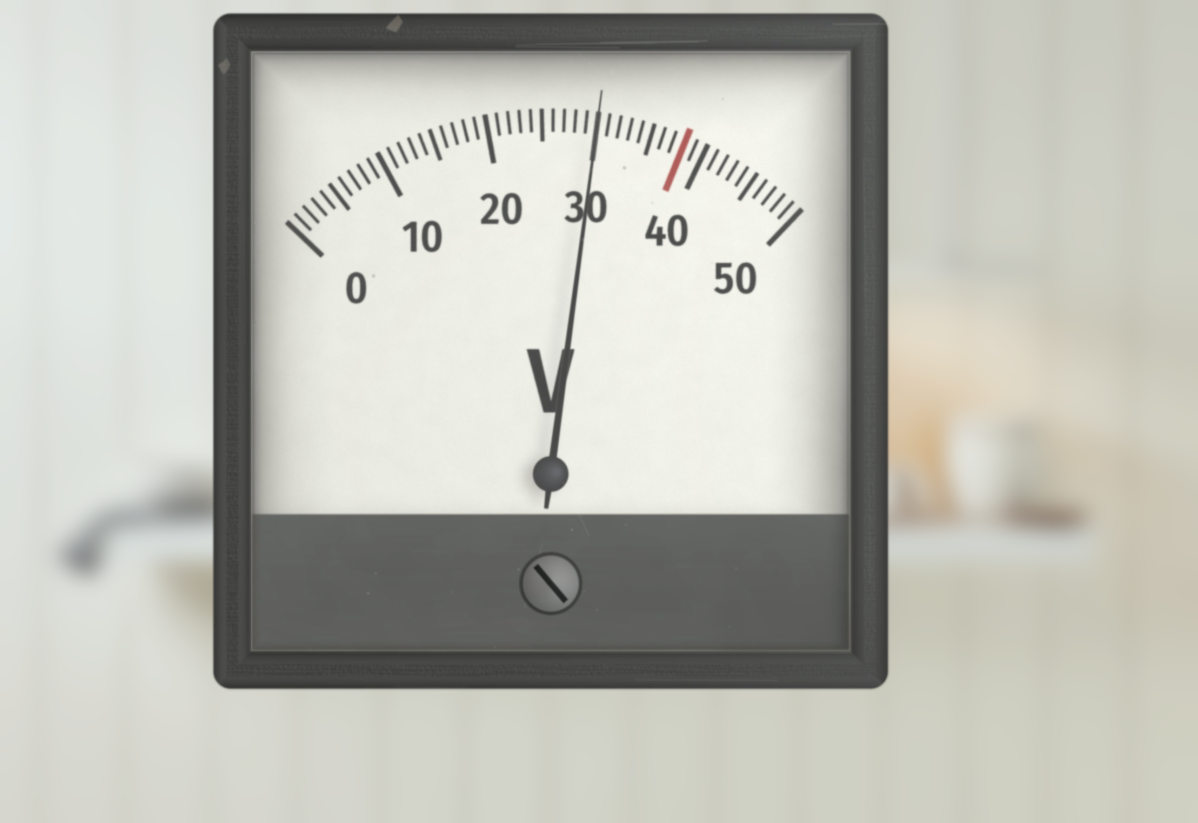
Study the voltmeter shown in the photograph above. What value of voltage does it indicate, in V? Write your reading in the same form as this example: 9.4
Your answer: 30
